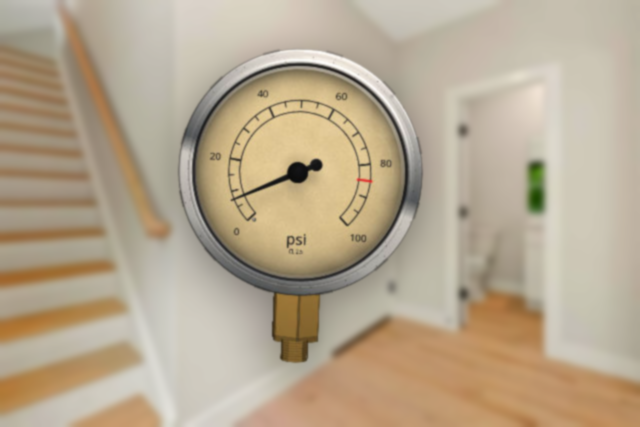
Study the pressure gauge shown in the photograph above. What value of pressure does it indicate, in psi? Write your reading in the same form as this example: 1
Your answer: 7.5
